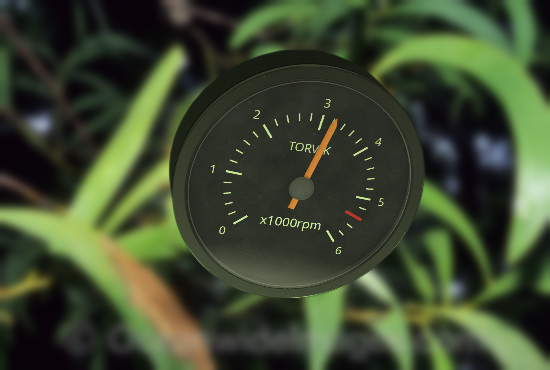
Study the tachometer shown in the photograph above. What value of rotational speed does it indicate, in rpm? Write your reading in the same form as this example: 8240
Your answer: 3200
